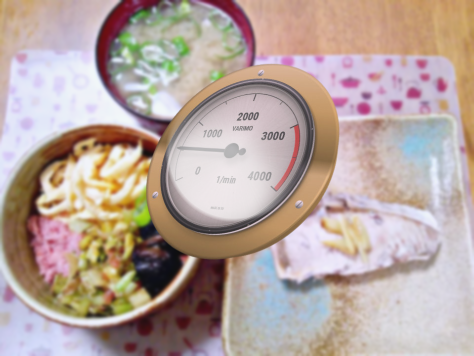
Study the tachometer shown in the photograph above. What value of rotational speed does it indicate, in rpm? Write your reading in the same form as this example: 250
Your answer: 500
